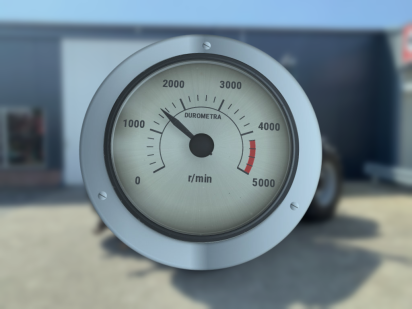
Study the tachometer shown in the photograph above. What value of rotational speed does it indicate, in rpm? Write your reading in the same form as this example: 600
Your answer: 1500
